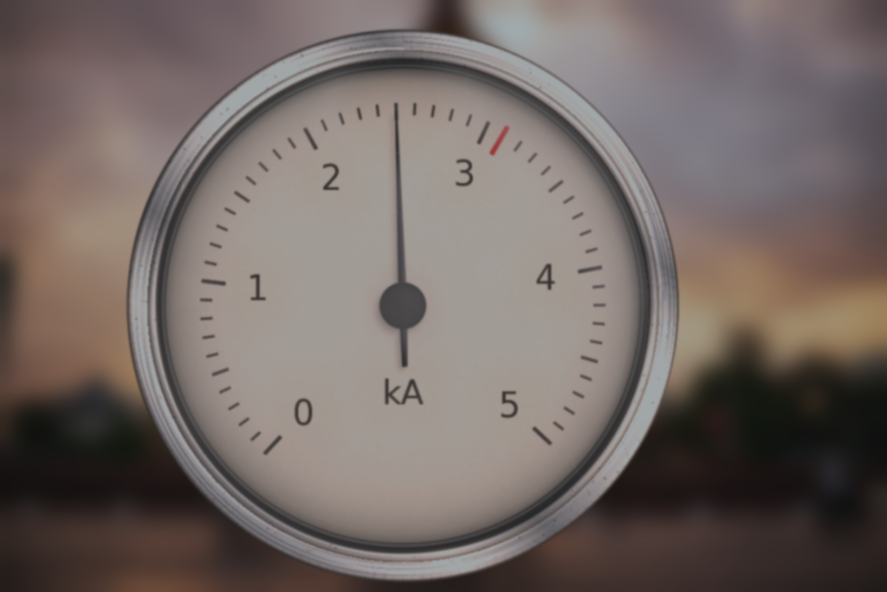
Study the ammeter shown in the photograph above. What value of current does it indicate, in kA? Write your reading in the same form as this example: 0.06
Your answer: 2.5
